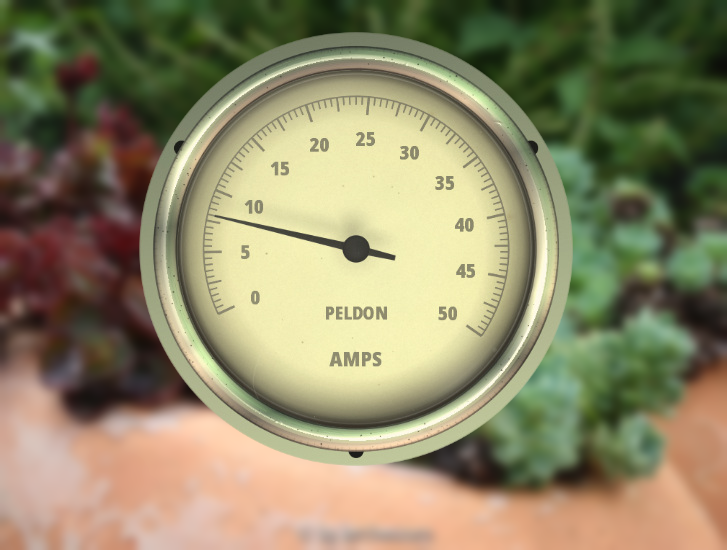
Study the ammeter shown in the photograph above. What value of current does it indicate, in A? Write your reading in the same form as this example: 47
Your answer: 8
